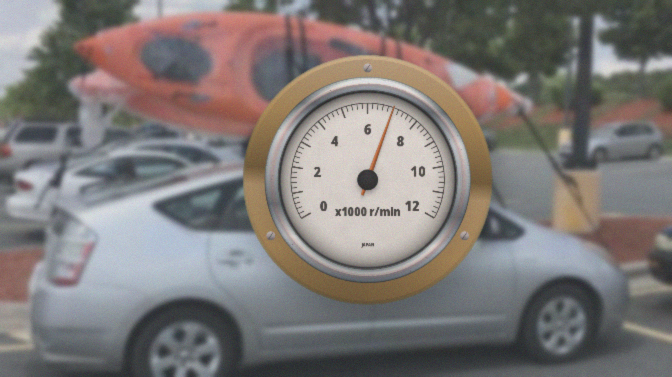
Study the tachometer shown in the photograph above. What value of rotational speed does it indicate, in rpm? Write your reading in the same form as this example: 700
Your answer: 7000
